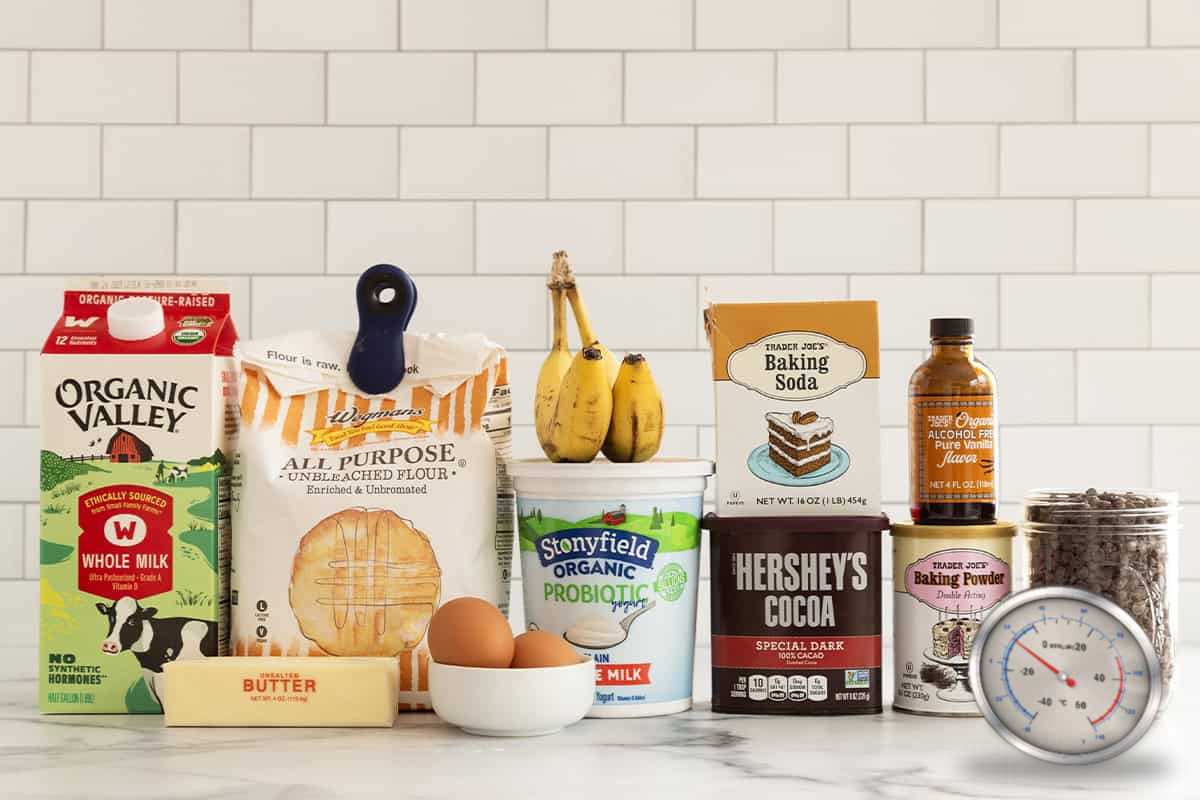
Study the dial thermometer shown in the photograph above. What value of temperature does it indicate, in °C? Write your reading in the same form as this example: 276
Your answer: -8
